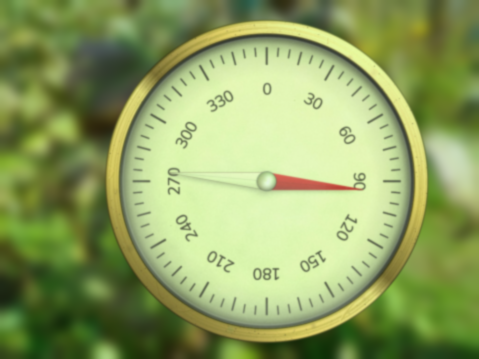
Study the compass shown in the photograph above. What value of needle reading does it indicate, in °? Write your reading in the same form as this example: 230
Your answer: 95
